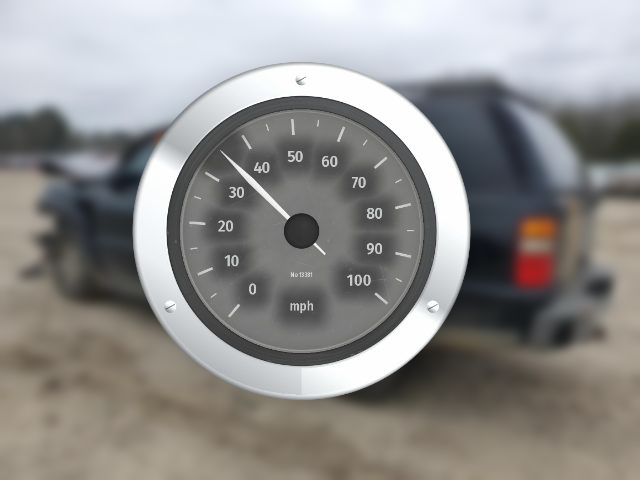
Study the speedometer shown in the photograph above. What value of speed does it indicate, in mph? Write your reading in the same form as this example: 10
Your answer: 35
